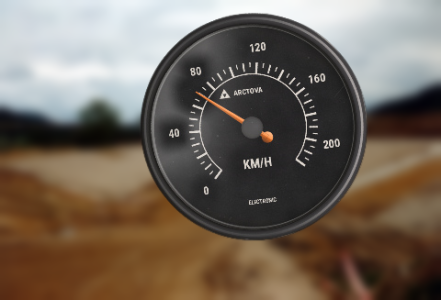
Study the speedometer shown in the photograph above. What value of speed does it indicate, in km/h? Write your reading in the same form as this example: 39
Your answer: 70
